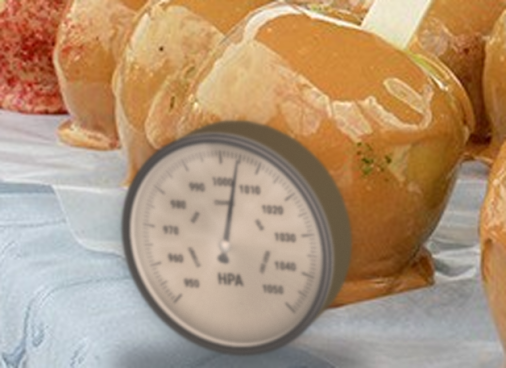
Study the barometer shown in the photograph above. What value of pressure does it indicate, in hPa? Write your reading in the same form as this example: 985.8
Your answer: 1005
